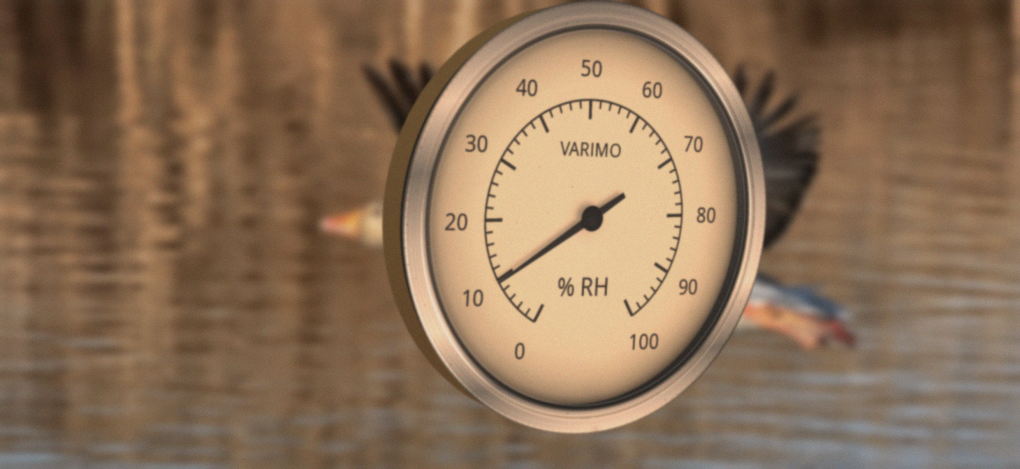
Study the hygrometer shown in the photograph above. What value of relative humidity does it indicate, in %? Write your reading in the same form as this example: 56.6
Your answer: 10
